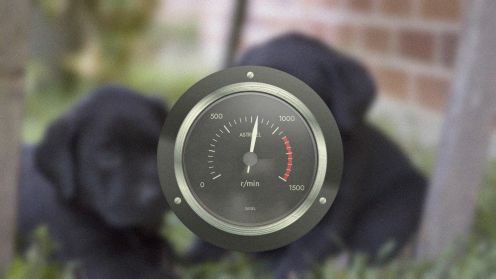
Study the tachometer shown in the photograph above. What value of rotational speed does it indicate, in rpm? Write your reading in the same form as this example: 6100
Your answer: 800
